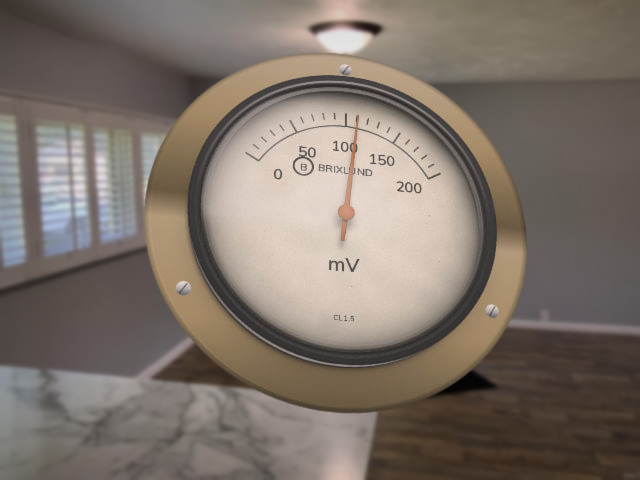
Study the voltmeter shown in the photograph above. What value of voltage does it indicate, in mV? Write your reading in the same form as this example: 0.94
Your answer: 110
